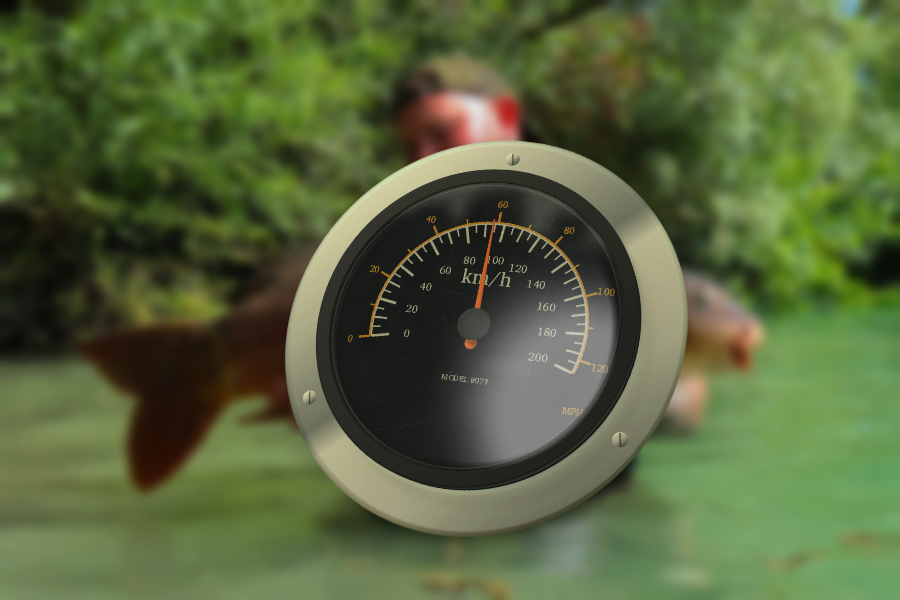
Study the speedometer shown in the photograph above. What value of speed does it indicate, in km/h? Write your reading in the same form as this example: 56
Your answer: 95
